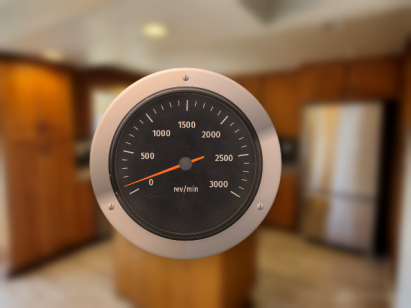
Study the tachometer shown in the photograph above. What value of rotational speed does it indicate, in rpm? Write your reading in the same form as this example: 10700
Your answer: 100
